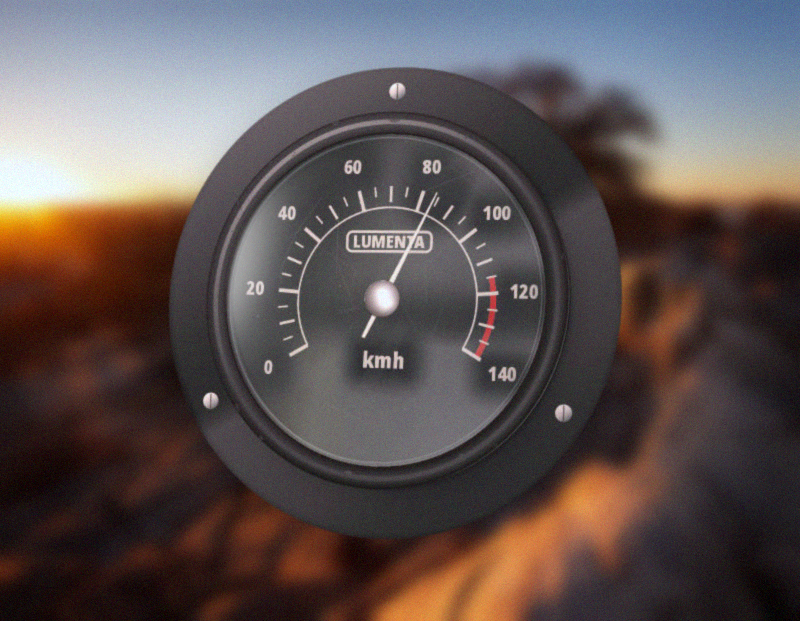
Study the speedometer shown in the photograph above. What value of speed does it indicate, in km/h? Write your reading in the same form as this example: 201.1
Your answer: 85
